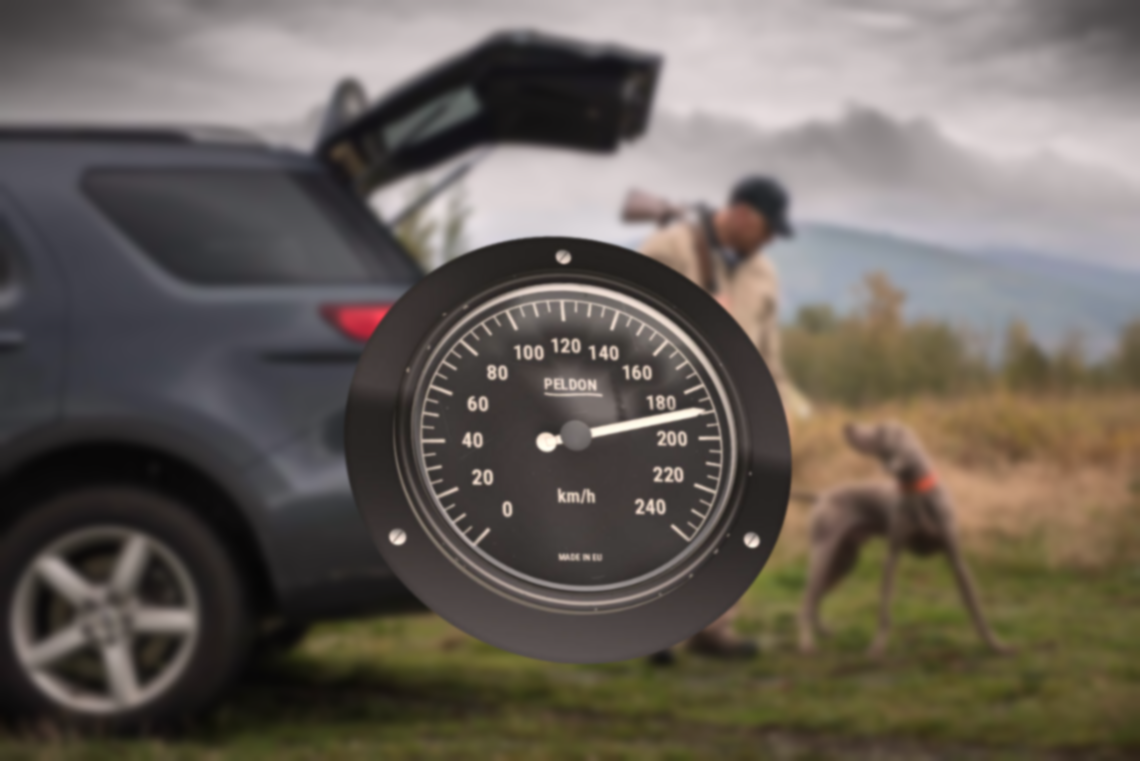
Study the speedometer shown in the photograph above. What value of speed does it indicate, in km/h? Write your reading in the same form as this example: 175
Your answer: 190
